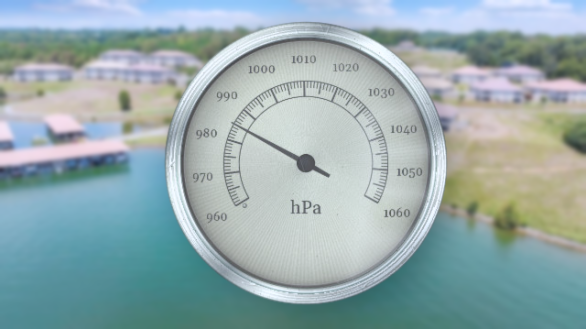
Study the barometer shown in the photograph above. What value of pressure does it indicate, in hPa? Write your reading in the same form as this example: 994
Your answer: 985
